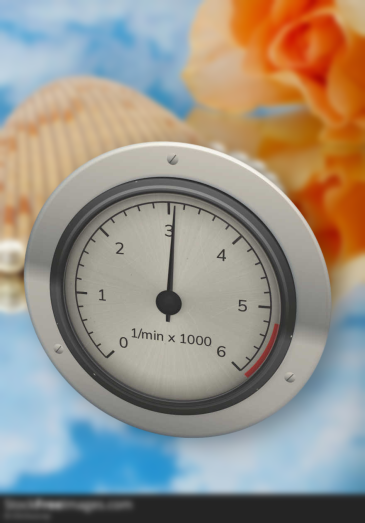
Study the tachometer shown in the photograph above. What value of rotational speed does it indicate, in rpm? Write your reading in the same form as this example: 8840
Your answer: 3100
